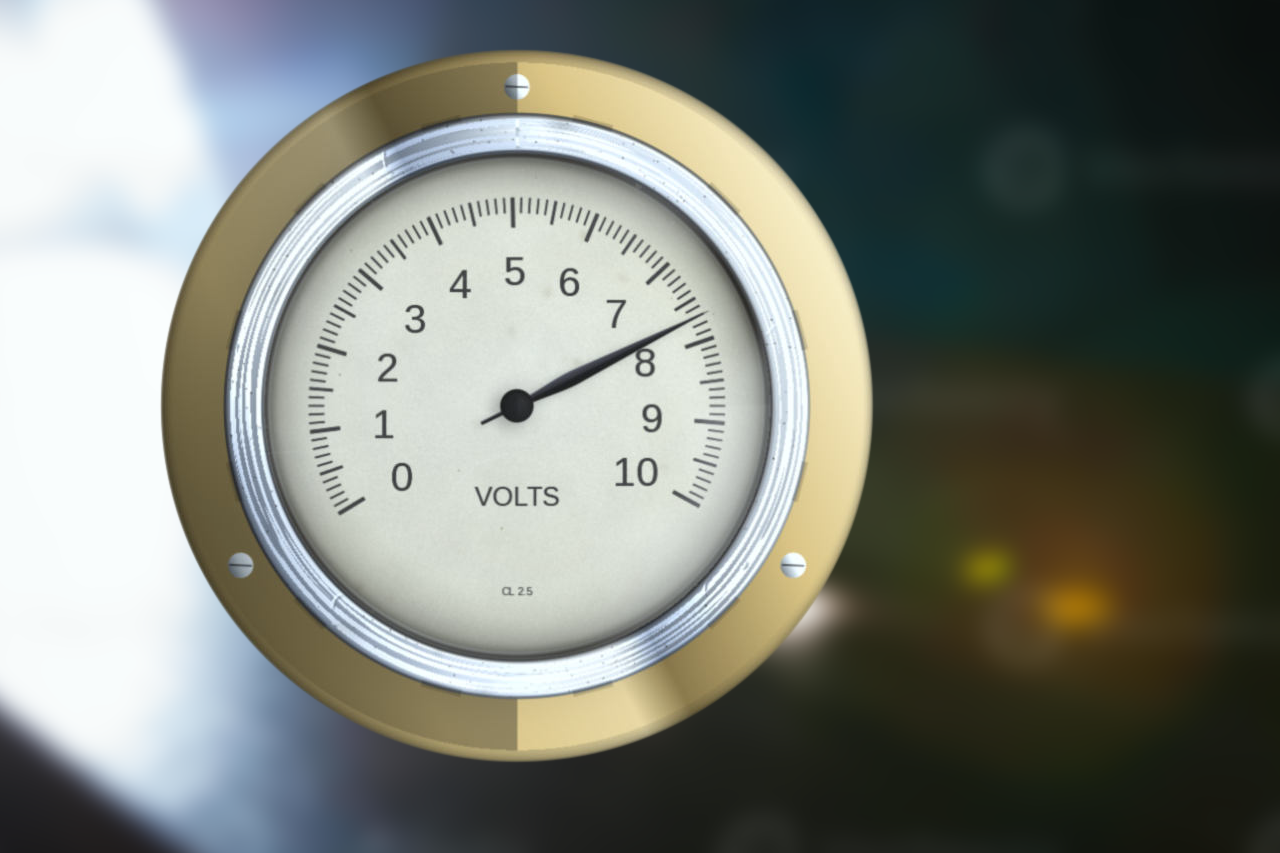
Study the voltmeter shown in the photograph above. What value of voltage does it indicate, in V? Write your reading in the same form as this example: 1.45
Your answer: 7.7
